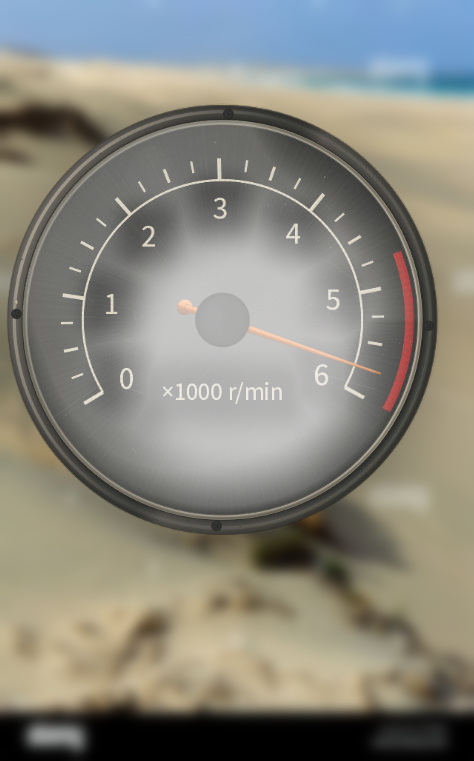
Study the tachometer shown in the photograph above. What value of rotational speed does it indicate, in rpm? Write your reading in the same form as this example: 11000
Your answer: 5750
